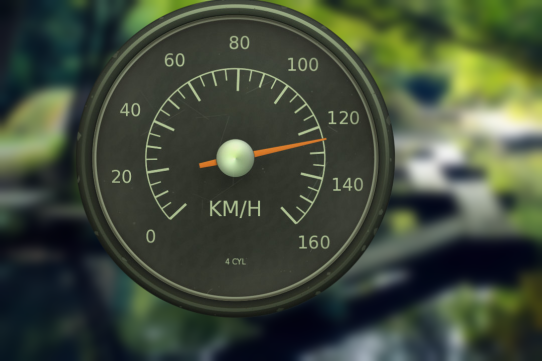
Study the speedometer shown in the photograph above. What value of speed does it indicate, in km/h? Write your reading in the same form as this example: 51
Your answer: 125
